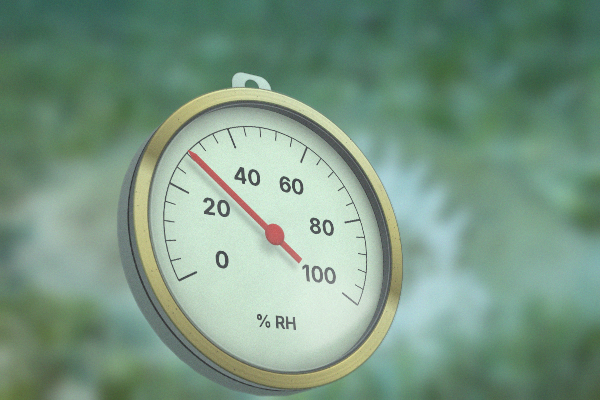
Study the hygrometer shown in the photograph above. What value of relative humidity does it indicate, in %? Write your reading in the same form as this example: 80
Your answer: 28
